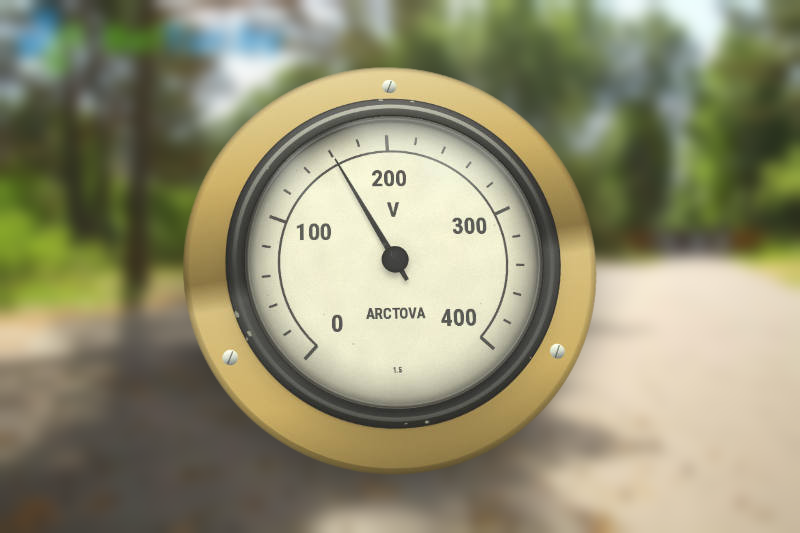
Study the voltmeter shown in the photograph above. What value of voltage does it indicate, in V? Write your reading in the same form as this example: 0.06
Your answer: 160
